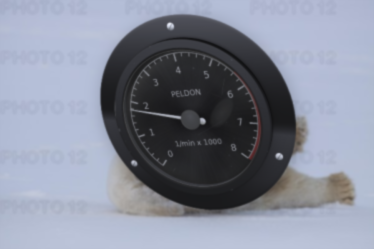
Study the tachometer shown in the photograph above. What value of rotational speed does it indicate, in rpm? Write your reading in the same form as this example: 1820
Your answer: 1800
